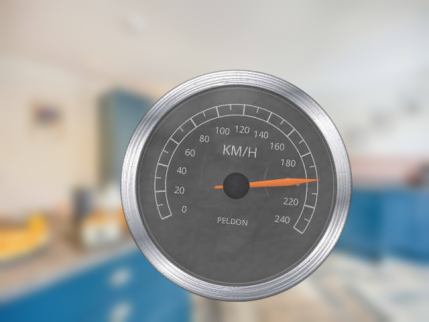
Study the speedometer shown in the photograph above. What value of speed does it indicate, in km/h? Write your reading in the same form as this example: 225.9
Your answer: 200
